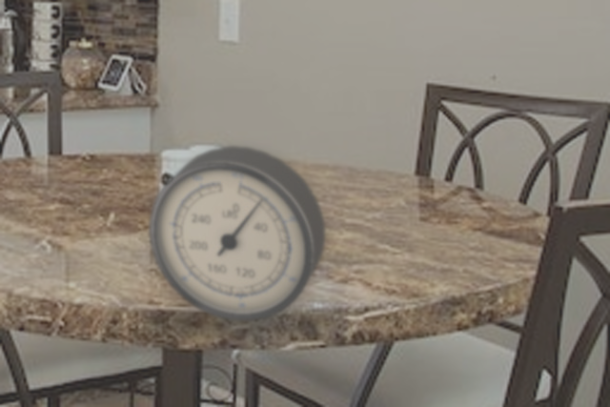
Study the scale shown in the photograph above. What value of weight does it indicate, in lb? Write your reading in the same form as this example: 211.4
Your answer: 20
